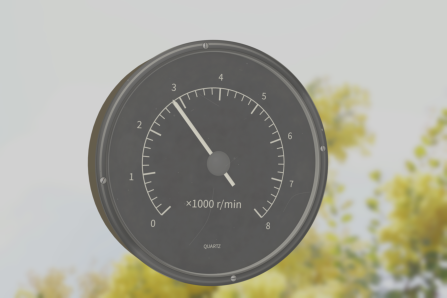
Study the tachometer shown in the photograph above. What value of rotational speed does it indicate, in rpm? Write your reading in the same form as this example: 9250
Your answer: 2800
